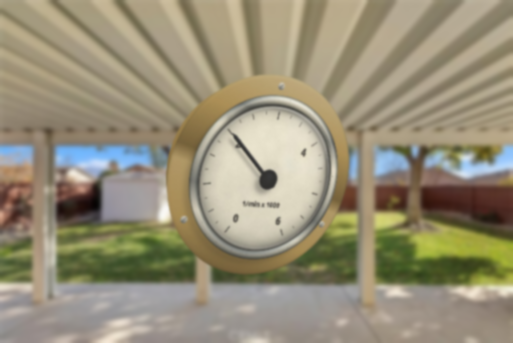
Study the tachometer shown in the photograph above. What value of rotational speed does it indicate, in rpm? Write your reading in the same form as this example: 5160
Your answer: 2000
